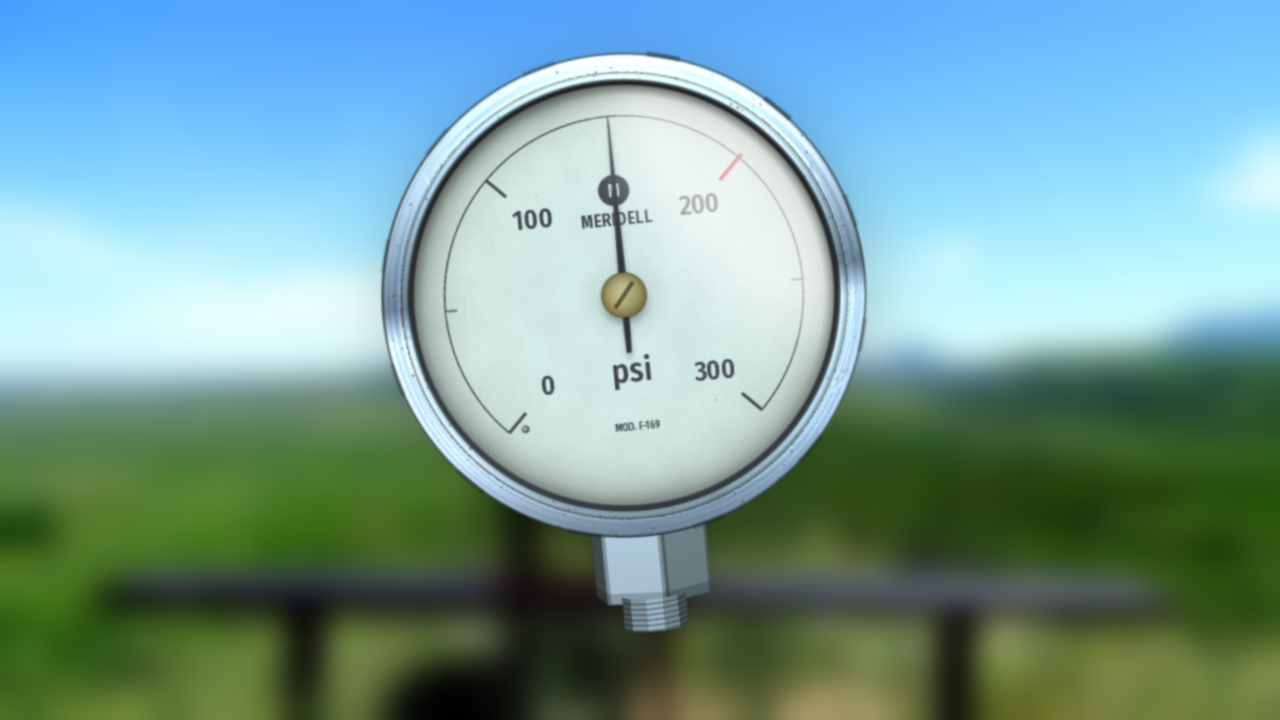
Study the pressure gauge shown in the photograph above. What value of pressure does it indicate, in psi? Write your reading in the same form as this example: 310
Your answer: 150
